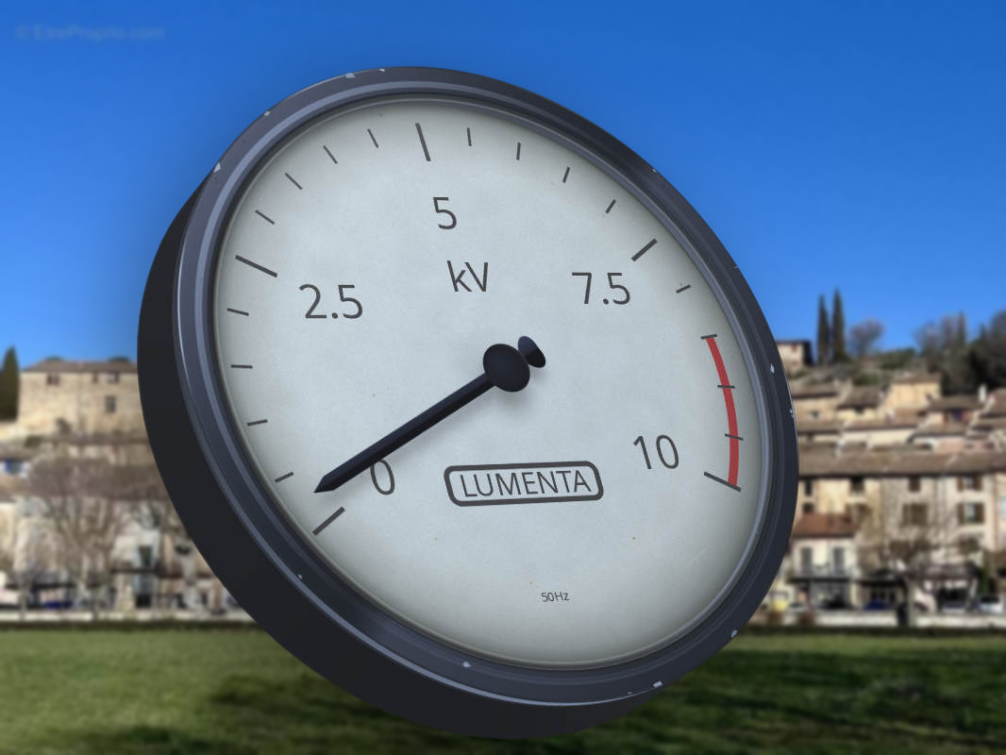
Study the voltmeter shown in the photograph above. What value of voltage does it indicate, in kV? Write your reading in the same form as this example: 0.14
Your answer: 0.25
